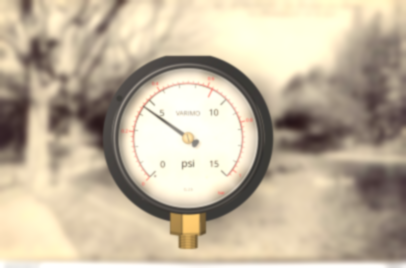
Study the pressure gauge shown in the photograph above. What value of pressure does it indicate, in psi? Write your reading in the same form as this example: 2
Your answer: 4.5
